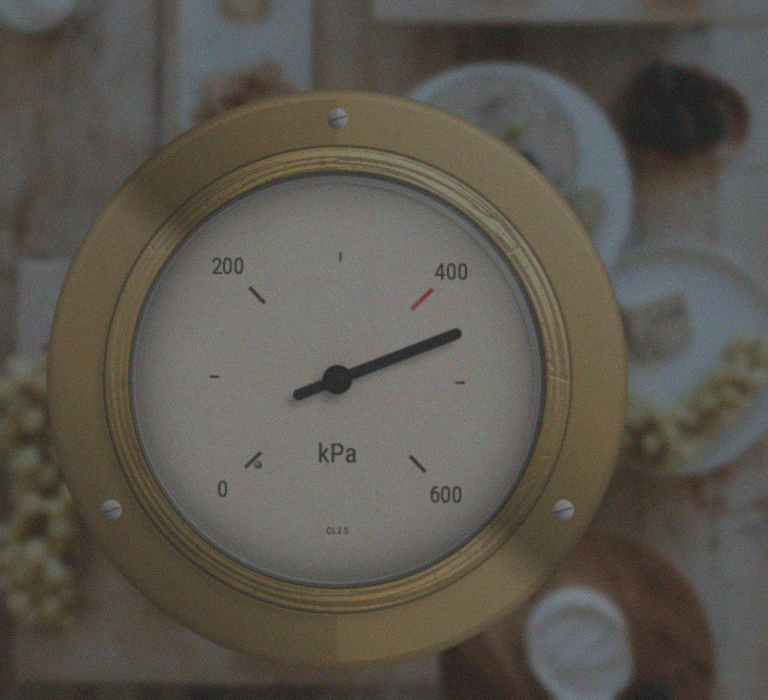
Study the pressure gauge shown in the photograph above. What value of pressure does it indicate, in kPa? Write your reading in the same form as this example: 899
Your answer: 450
